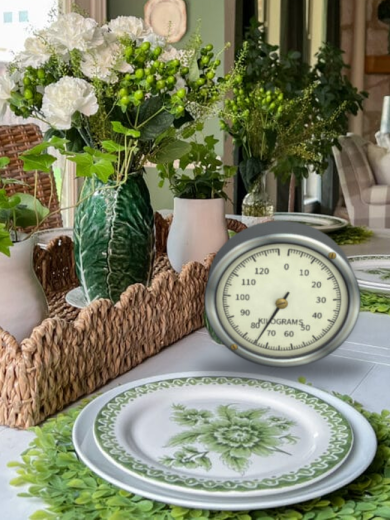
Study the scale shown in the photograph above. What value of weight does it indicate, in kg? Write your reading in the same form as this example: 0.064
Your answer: 75
